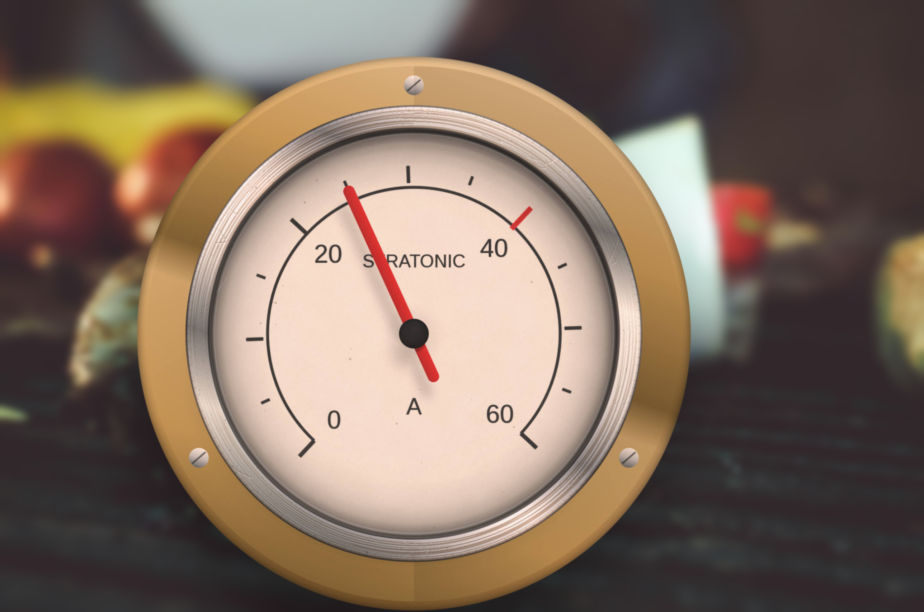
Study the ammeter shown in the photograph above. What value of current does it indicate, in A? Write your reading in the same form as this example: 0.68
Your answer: 25
